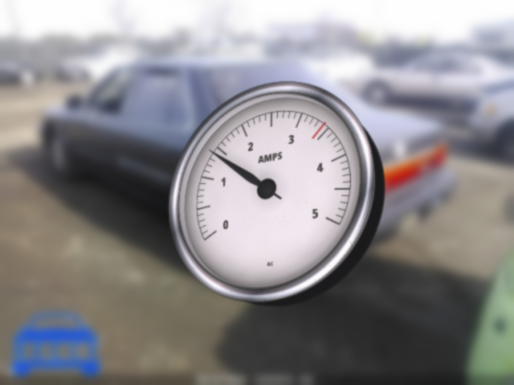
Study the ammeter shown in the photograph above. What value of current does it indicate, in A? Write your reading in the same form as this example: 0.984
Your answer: 1.4
